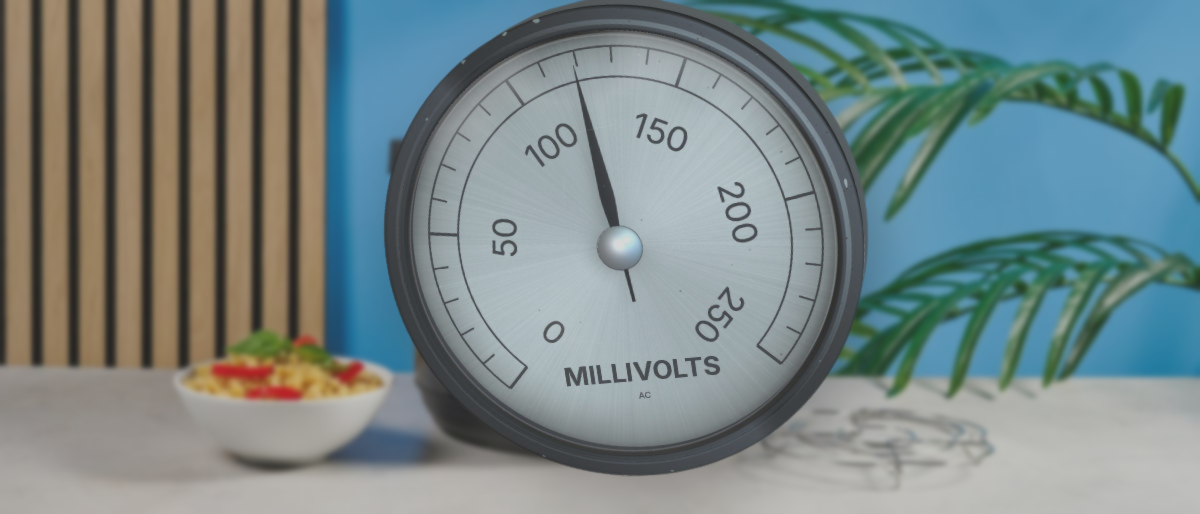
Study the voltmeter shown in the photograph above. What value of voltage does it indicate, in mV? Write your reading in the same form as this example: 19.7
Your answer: 120
